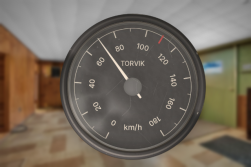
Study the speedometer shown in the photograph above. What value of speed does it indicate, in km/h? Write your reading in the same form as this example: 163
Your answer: 70
